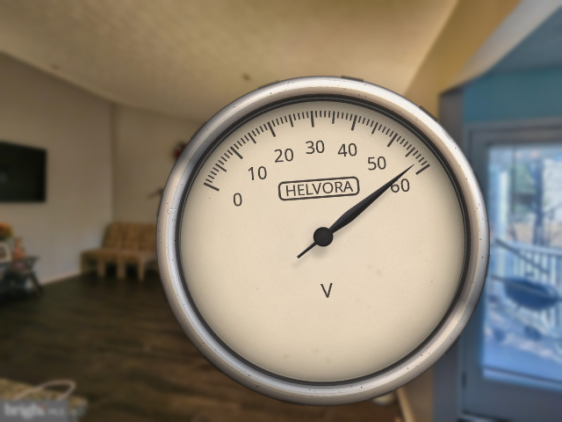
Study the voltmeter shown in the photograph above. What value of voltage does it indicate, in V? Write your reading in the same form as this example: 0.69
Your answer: 58
